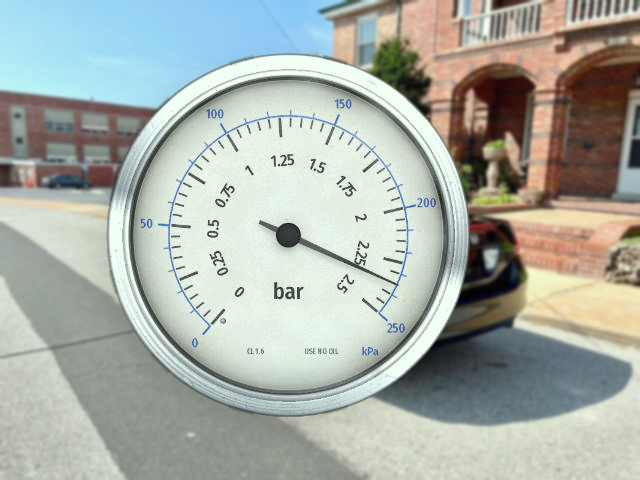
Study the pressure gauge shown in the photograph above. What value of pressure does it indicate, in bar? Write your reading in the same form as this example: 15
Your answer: 2.35
